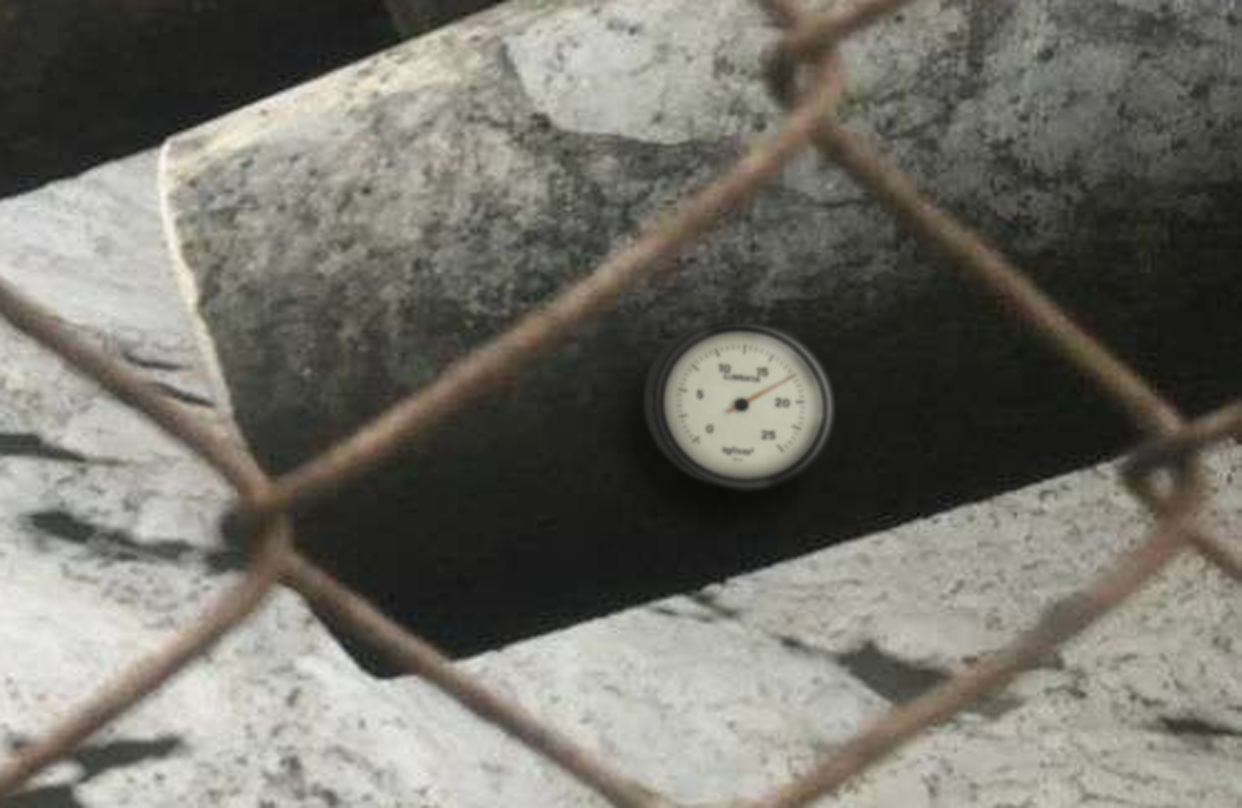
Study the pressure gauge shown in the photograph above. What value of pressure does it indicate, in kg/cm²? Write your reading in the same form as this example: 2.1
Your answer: 17.5
